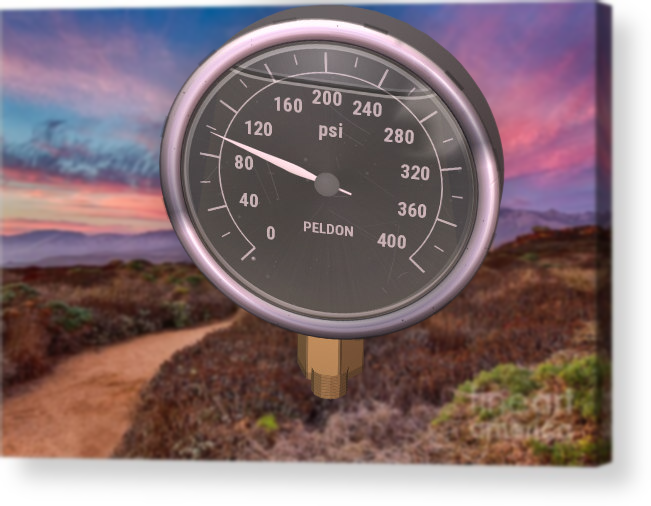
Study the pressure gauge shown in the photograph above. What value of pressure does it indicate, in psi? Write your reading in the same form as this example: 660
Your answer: 100
